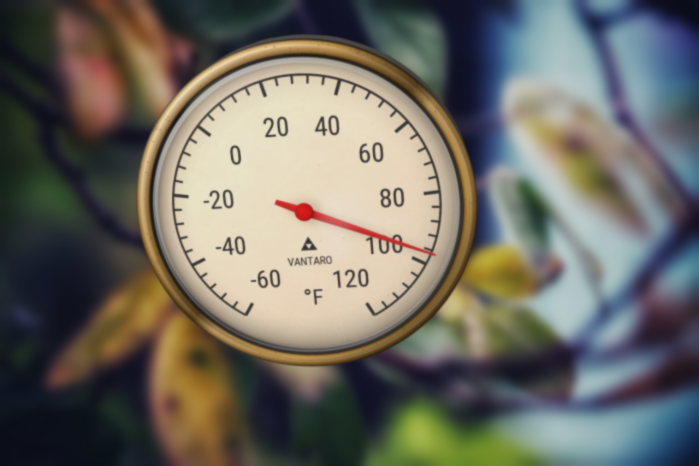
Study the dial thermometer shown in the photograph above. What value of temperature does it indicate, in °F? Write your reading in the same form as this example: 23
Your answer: 96
